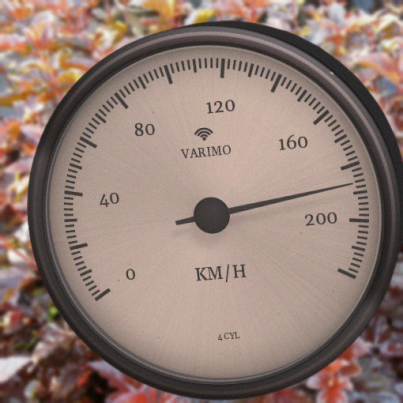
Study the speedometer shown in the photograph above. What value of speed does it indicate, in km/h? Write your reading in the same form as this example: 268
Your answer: 186
